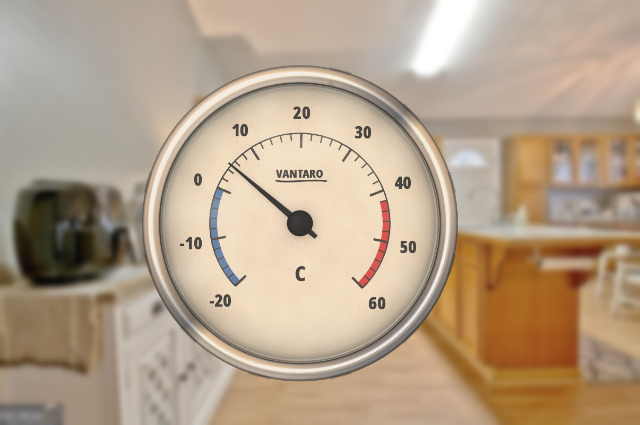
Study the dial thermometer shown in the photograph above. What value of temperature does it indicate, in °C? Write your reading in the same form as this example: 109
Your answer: 5
